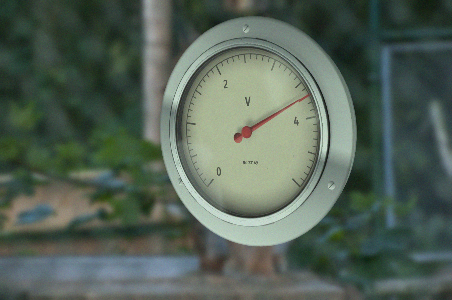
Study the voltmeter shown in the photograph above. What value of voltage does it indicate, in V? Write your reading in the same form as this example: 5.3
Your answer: 3.7
